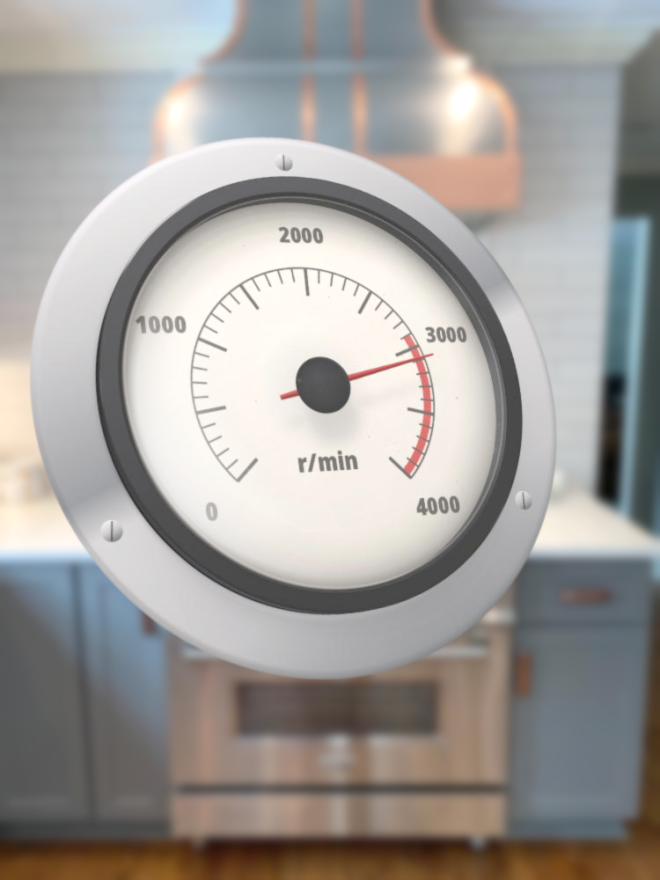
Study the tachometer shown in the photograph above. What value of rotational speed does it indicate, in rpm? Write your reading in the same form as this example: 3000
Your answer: 3100
